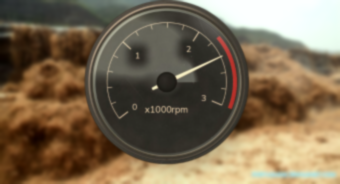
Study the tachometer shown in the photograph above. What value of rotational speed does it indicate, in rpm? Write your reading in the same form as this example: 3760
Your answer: 2400
